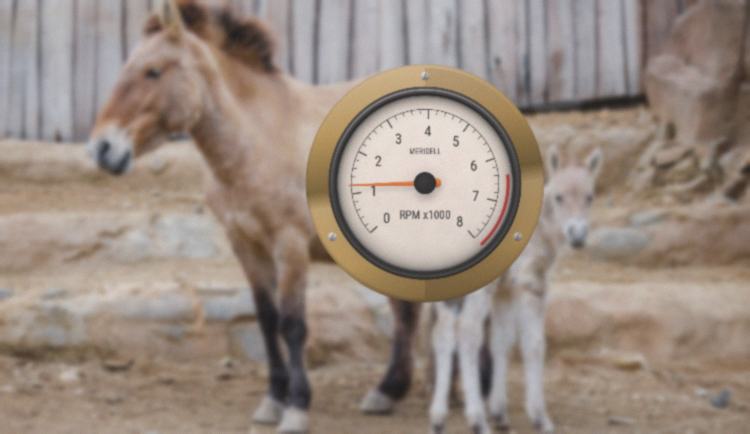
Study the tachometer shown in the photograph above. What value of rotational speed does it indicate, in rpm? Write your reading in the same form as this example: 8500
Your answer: 1200
